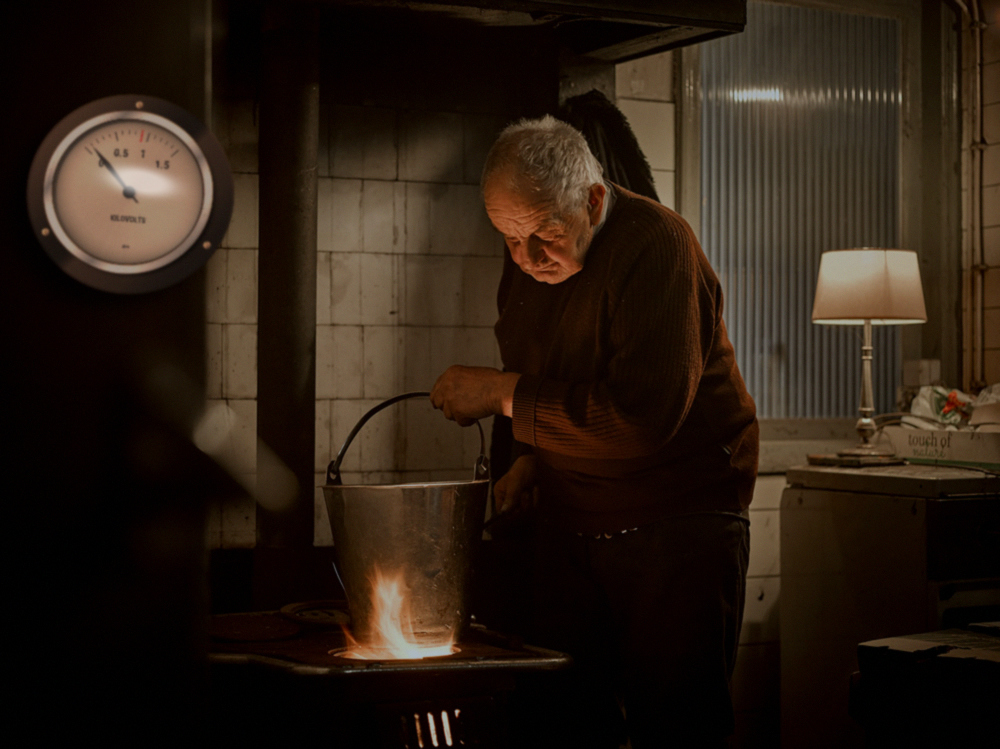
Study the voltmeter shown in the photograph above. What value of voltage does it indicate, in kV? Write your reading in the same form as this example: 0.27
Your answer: 0.1
